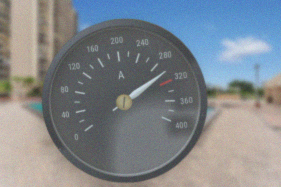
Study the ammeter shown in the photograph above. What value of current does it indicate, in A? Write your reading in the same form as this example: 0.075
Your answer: 300
